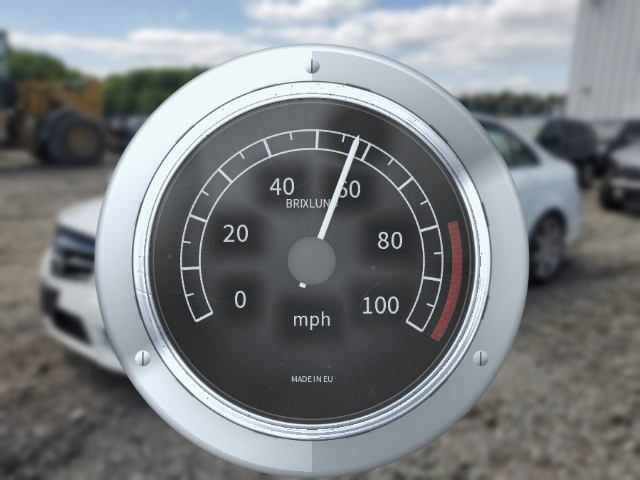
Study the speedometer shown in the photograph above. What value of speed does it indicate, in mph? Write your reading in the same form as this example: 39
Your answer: 57.5
